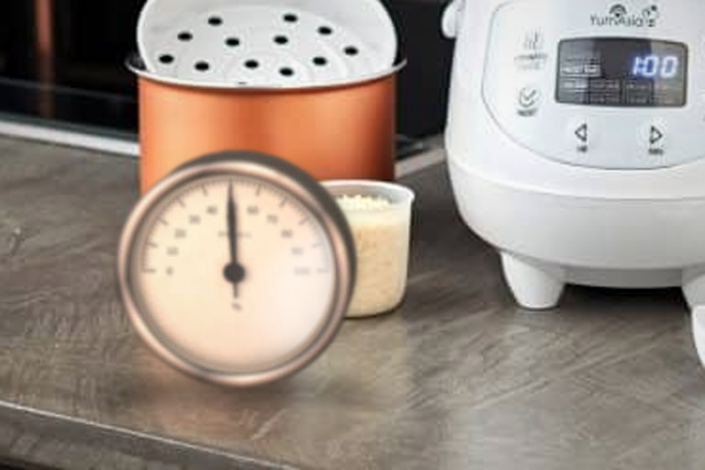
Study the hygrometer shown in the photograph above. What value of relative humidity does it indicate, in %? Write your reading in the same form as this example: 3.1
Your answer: 50
